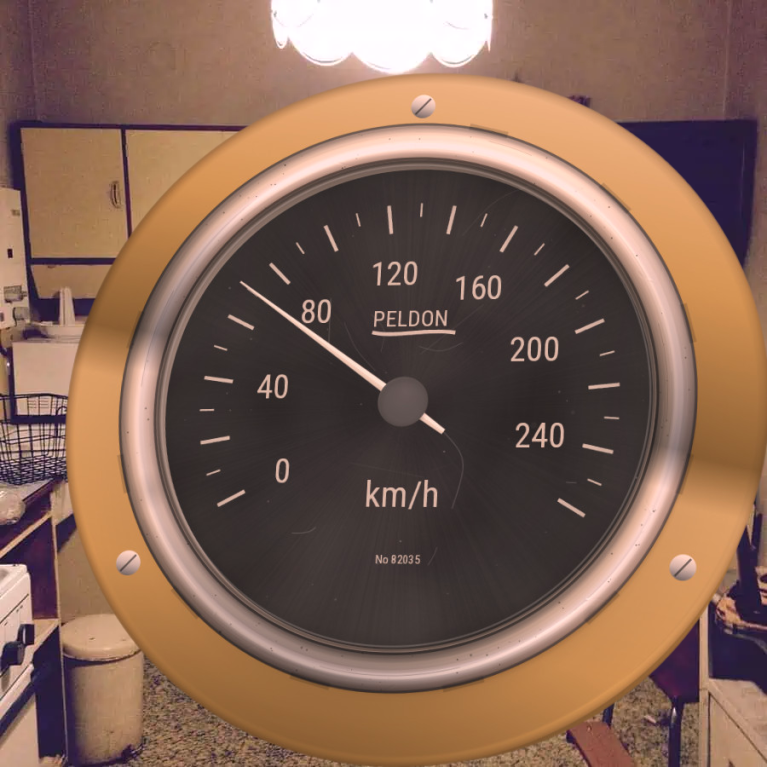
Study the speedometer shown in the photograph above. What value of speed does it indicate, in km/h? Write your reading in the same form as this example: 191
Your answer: 70
